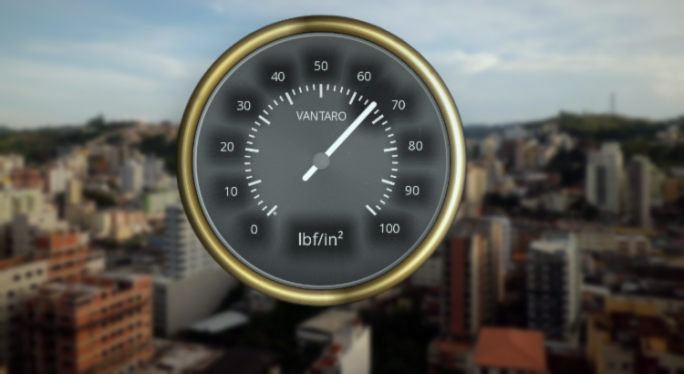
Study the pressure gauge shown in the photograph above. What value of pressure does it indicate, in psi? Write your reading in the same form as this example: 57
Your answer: 66
